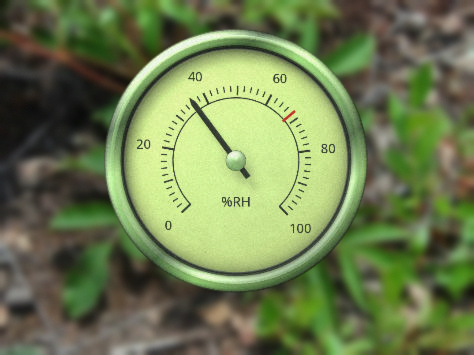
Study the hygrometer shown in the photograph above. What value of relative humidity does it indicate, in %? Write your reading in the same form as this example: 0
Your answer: 36
